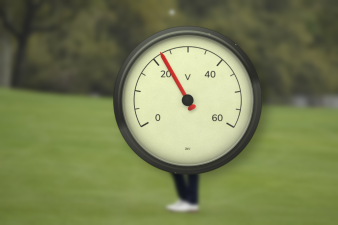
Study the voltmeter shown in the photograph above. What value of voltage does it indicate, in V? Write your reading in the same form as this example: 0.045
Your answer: 22.5
